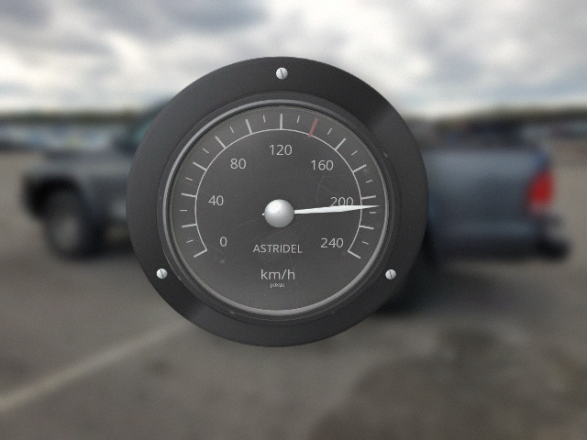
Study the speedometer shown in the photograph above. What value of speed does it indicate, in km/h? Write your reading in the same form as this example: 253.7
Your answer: 205
